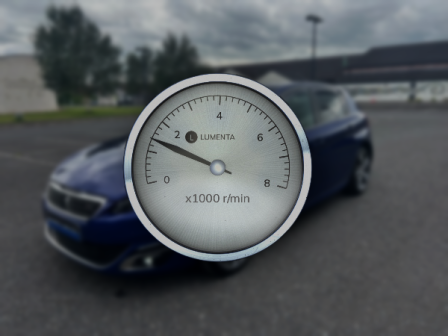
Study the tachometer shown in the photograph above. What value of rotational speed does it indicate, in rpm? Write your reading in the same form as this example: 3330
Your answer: 1400
